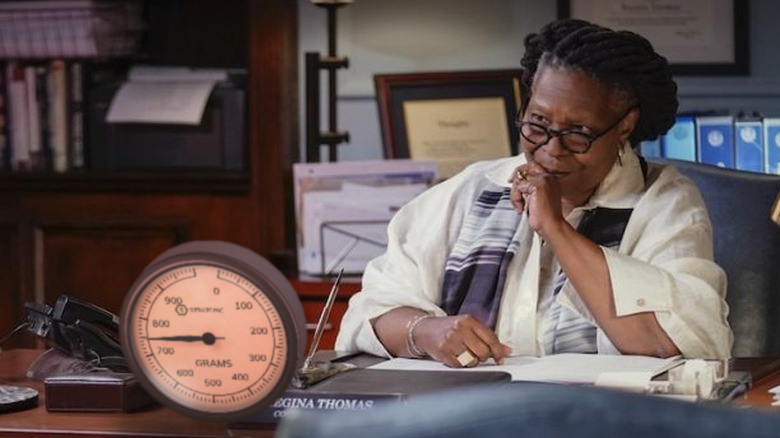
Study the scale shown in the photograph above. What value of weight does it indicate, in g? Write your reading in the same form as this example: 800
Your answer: 750
